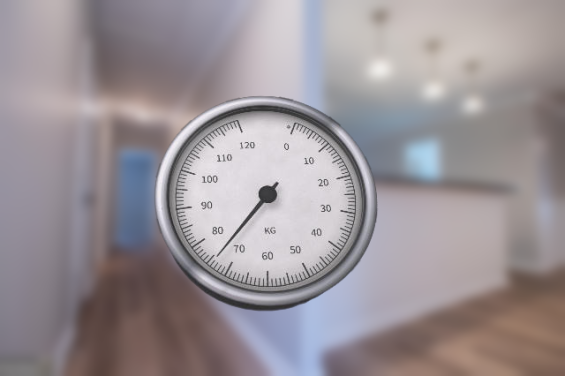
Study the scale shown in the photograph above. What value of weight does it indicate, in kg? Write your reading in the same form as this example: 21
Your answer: 74
